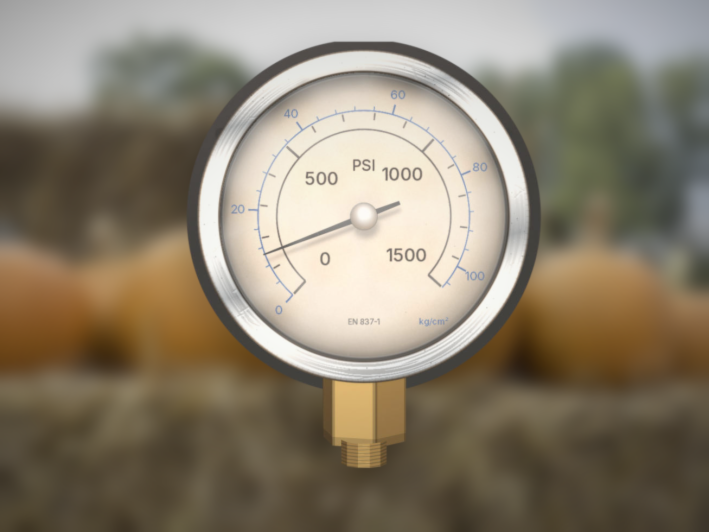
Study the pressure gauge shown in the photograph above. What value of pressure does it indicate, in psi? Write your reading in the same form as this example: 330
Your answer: 150
